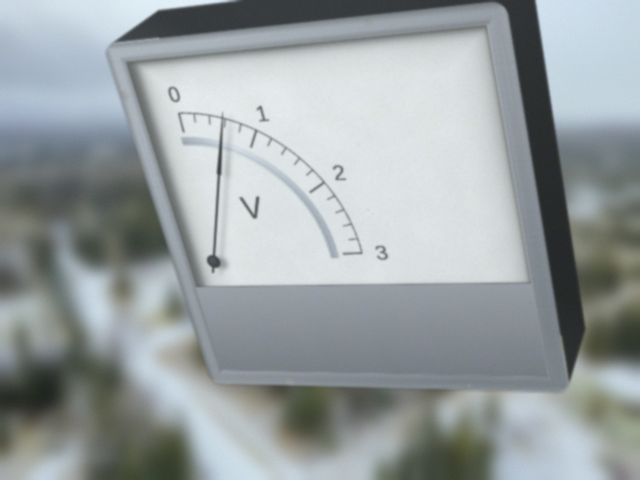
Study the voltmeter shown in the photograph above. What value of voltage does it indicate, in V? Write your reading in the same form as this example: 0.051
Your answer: 0.6
